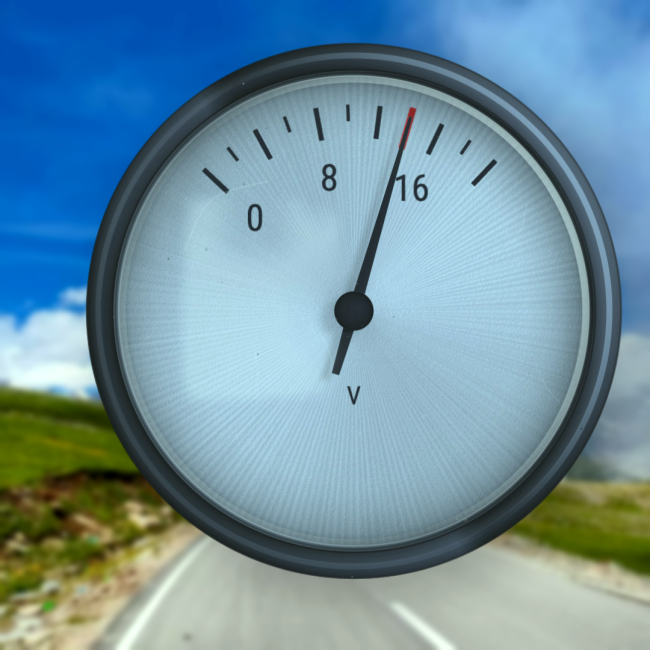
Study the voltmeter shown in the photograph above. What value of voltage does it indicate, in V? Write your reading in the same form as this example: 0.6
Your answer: 14
